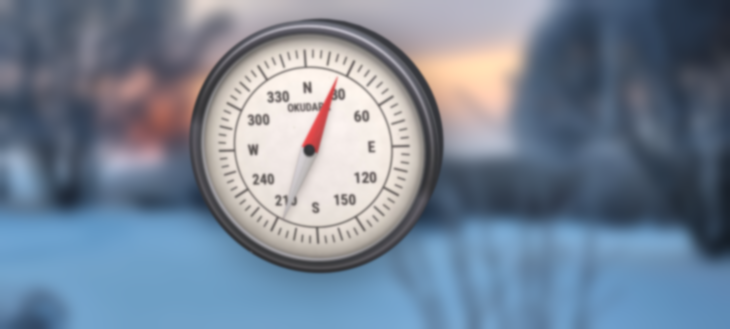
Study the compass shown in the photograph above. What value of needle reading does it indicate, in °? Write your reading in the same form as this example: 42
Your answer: 25
